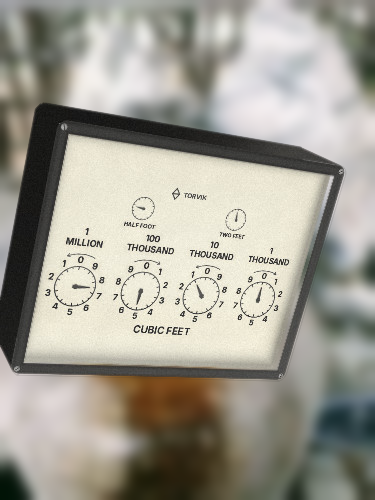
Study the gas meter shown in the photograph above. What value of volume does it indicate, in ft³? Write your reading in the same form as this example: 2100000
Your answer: 751000
